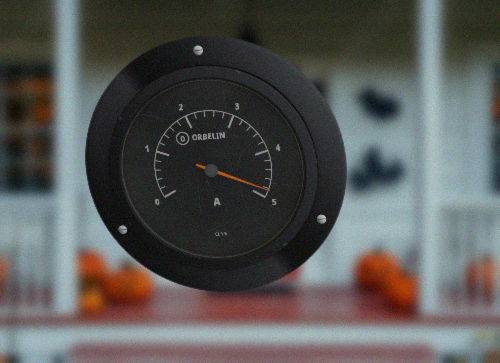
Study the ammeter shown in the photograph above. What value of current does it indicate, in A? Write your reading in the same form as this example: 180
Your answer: 4.8
